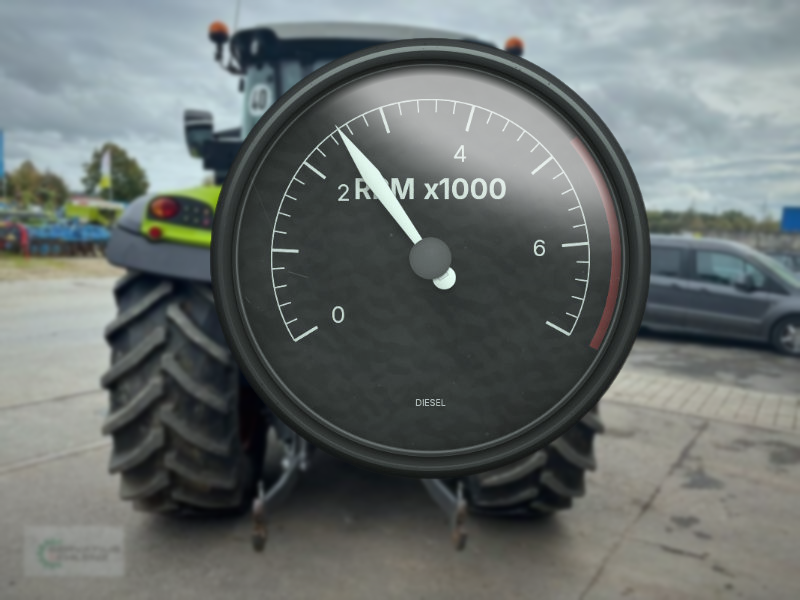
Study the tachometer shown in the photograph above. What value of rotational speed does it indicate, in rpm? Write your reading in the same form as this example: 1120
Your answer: 2500
